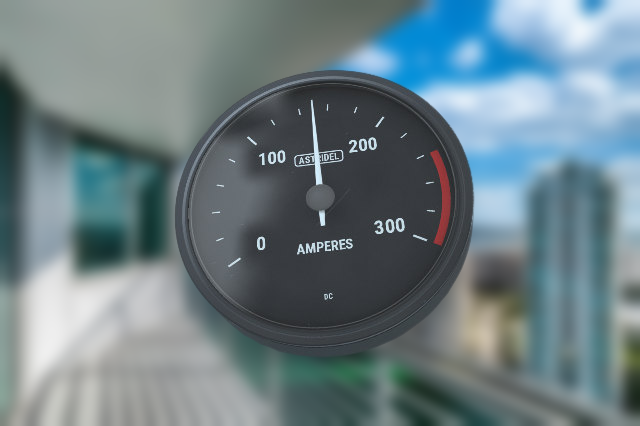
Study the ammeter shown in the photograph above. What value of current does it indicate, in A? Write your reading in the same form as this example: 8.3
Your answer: 150
